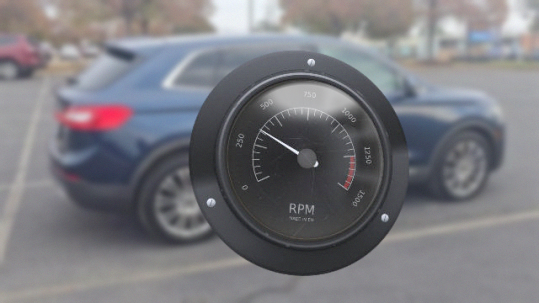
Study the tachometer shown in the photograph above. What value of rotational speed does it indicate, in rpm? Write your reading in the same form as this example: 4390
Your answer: 350
